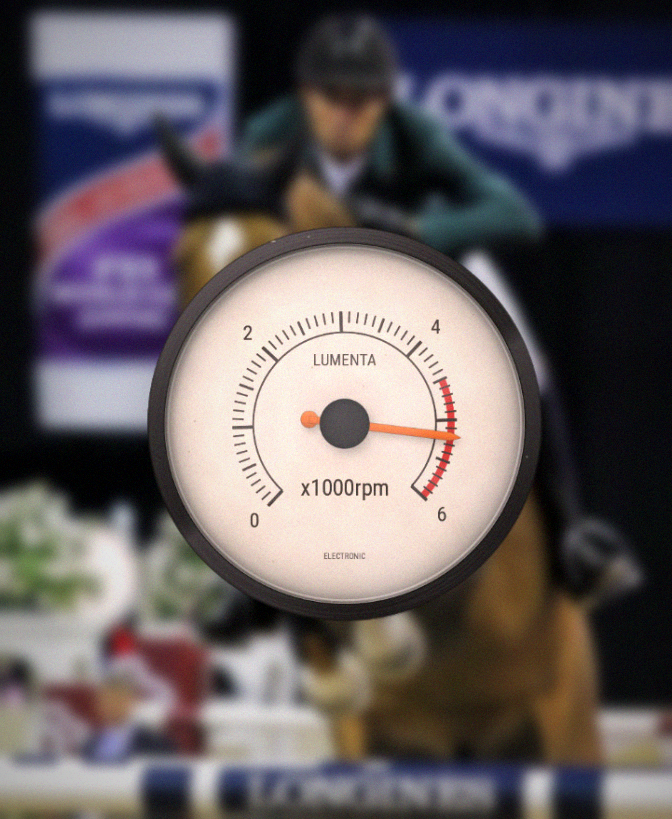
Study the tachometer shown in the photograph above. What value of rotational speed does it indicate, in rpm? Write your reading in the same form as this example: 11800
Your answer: 5200
